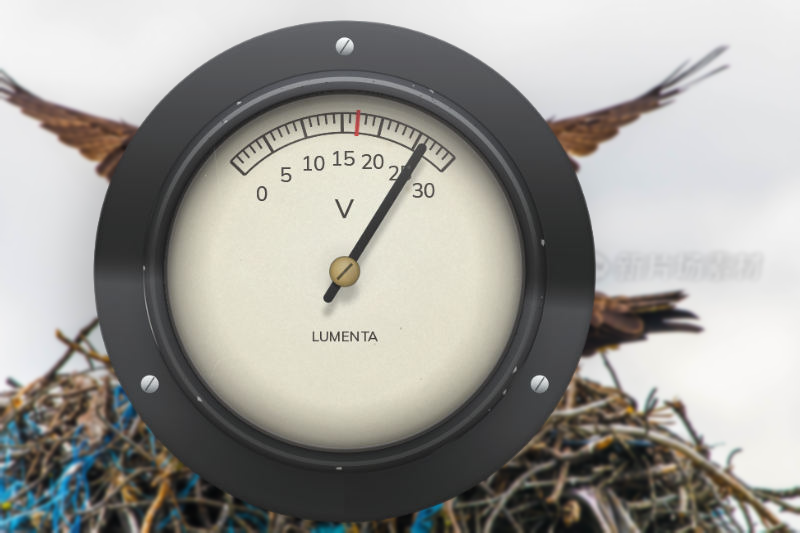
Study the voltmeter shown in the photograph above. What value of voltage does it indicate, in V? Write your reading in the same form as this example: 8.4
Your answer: 26
